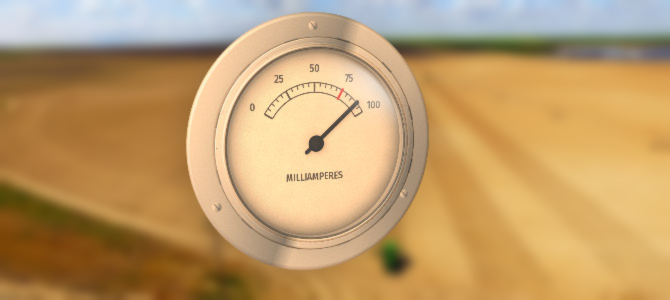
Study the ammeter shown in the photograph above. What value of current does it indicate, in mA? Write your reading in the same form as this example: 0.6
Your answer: 90
